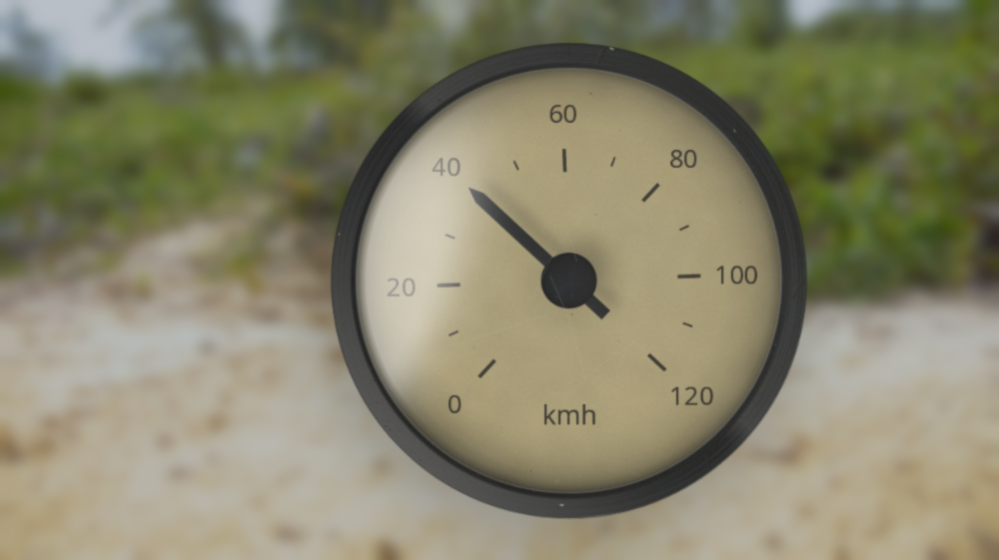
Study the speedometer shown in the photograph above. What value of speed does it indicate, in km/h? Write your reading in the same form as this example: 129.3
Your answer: 40
